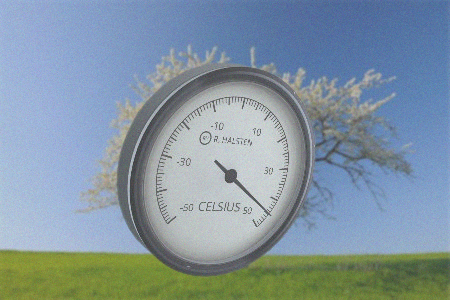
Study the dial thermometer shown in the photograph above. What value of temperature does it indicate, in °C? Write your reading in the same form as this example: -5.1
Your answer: 45
